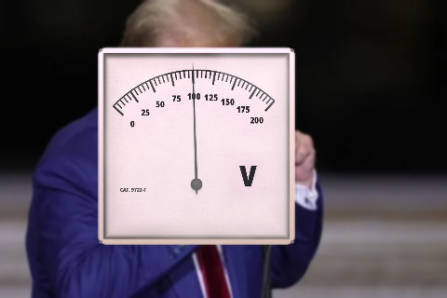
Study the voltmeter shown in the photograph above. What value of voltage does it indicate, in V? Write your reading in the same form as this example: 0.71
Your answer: 100
